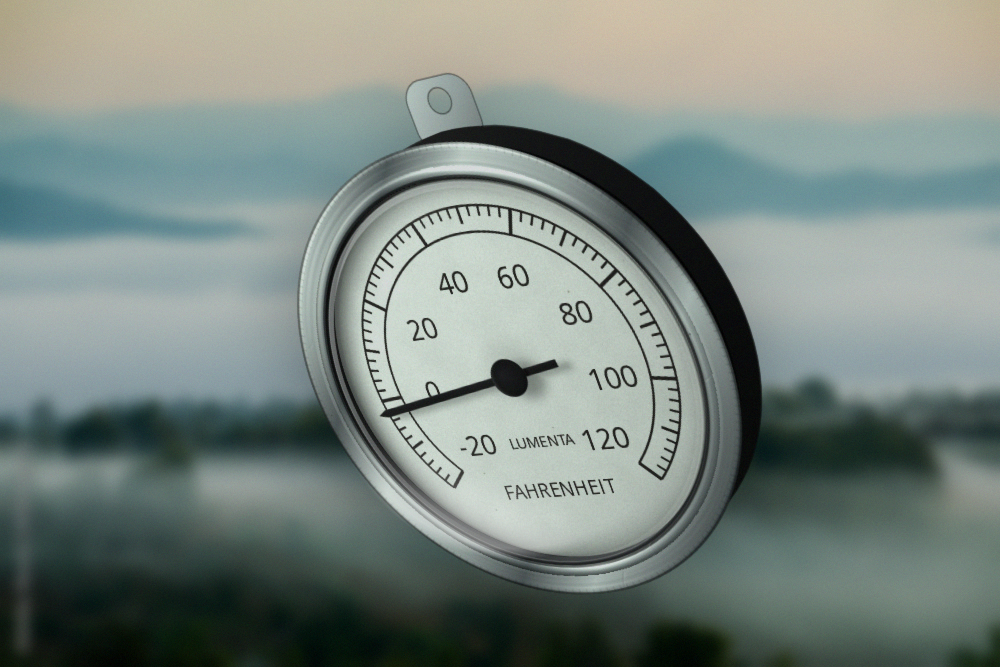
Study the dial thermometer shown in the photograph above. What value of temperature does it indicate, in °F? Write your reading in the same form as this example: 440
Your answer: -2
